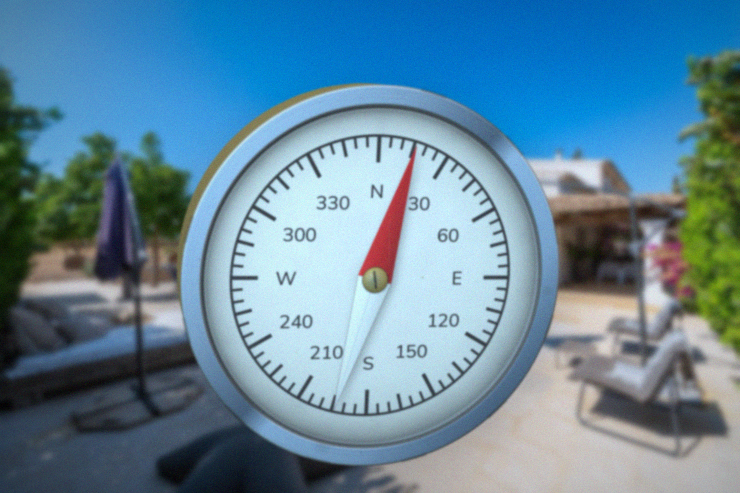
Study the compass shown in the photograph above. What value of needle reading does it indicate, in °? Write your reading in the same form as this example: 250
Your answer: 15
